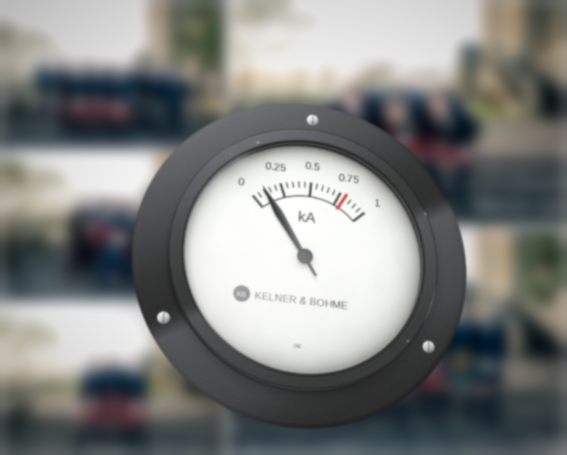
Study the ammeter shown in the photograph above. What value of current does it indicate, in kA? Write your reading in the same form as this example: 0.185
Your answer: 0.1
